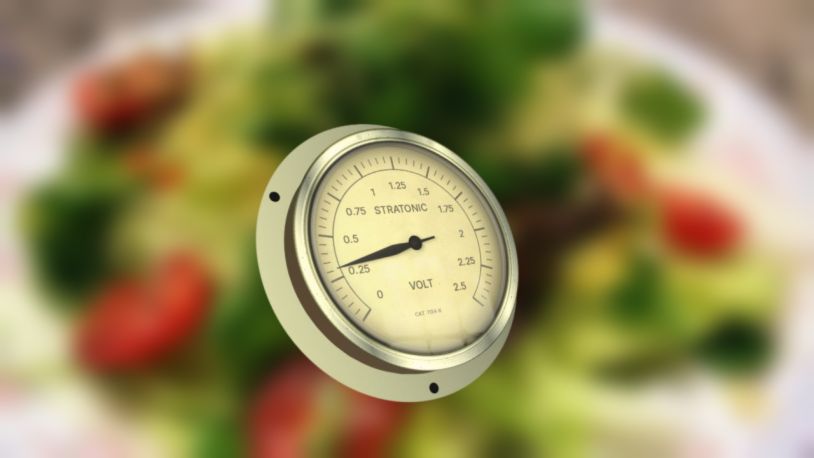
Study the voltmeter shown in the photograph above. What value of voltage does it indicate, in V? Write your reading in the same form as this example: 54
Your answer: 0.3
